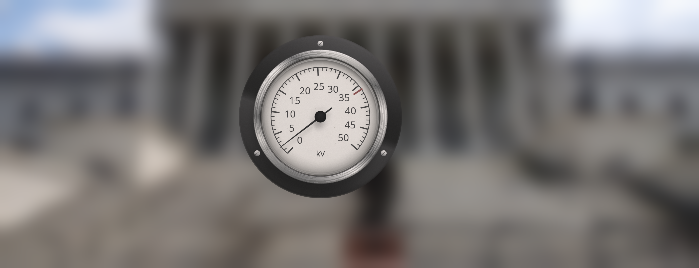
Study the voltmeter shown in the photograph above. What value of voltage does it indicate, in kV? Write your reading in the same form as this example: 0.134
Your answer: 2
